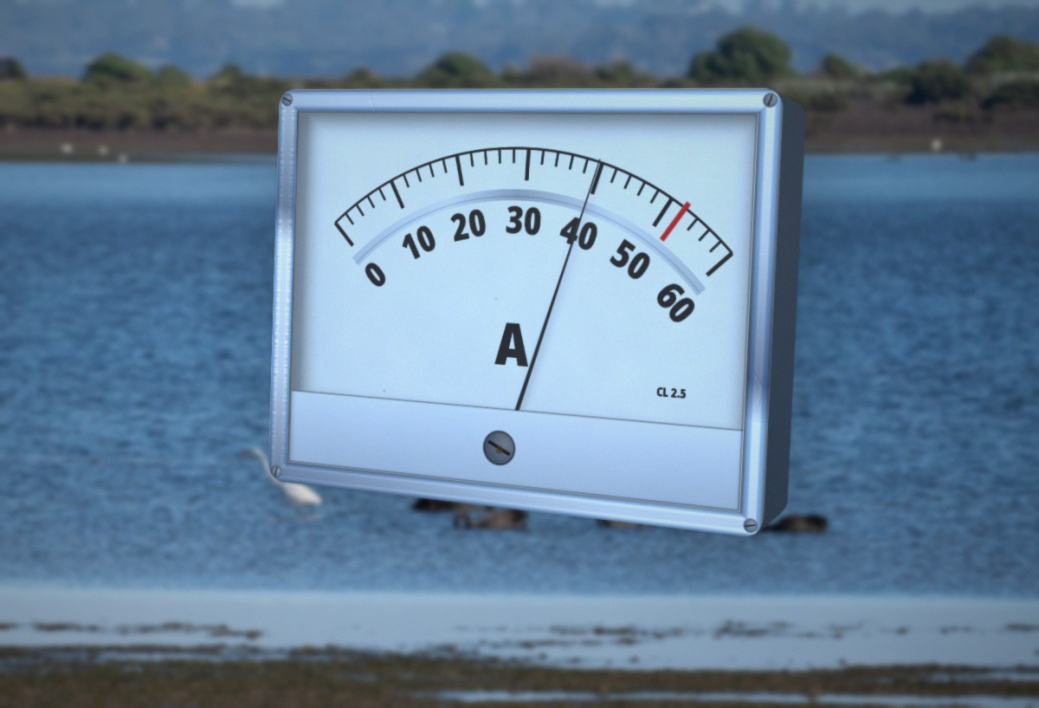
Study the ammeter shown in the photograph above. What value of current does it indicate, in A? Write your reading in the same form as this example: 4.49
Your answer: 40
